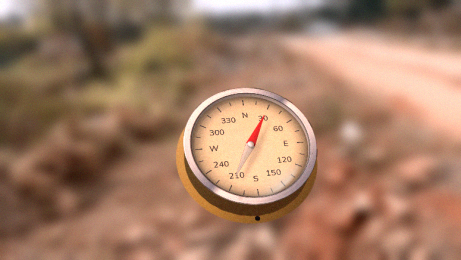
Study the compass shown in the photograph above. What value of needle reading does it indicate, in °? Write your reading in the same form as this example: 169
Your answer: 30
